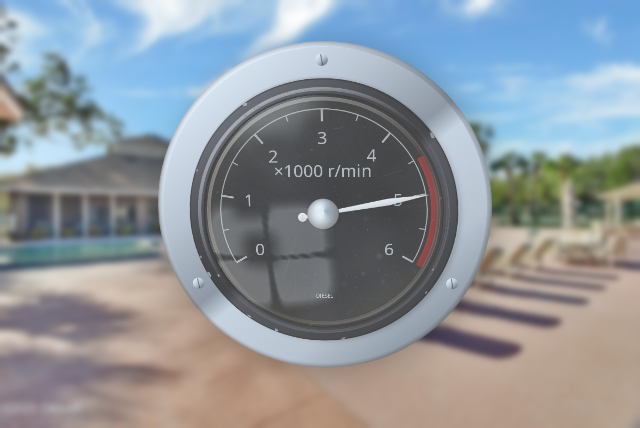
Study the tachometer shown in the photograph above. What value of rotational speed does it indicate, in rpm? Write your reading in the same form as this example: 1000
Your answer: 5000
